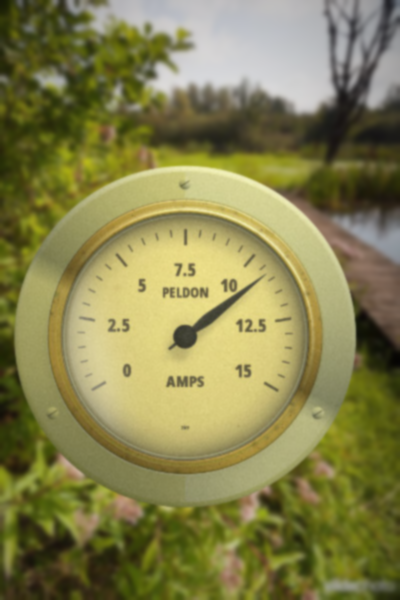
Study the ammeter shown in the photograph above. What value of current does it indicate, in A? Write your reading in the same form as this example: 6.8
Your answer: 10.75
